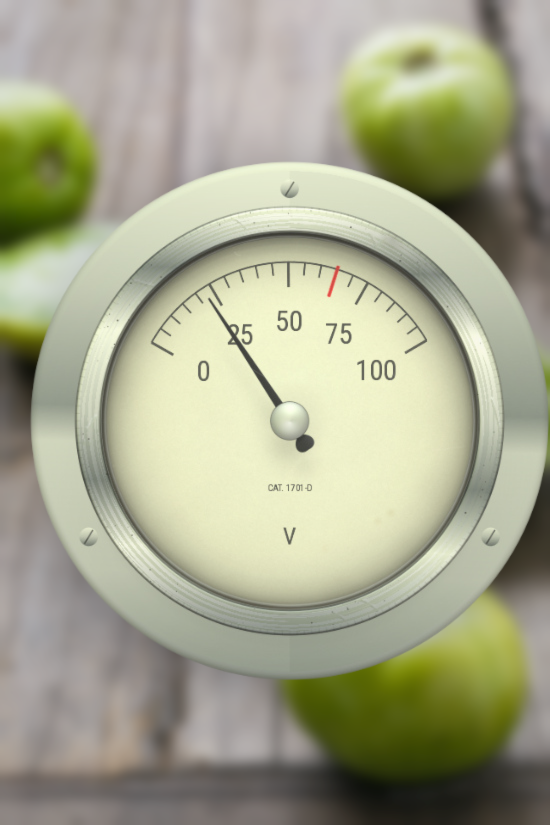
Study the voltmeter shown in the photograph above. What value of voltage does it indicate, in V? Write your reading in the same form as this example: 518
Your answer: 22.5
